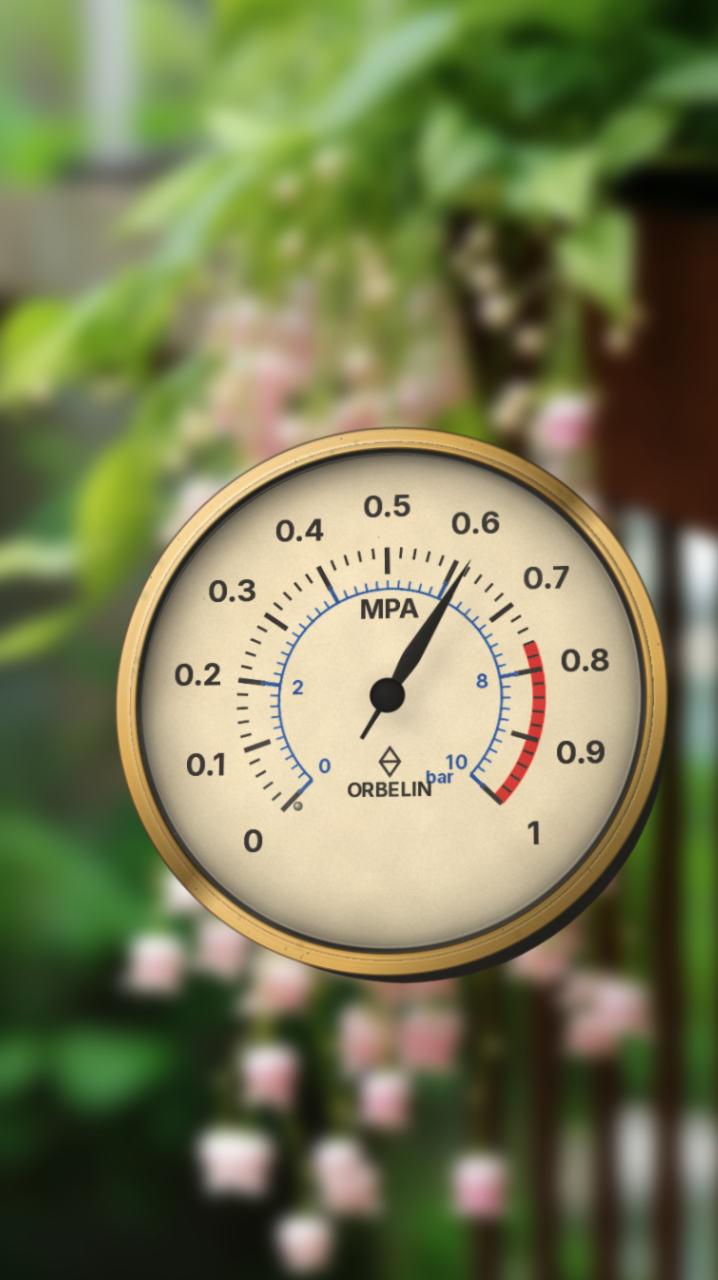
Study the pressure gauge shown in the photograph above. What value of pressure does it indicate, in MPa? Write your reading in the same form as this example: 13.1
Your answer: 0.62
